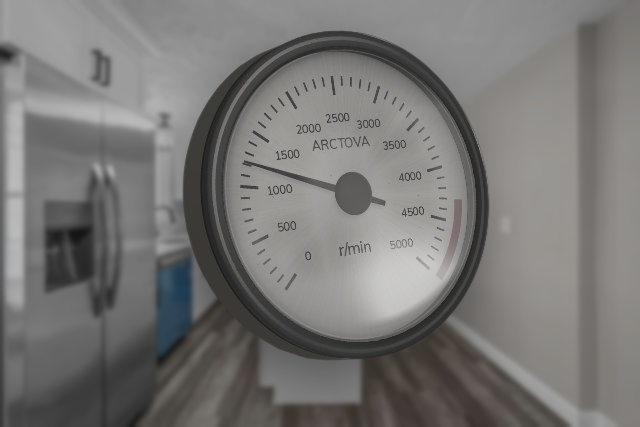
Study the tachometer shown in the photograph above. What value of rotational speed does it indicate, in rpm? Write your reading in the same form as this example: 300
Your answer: 1200
